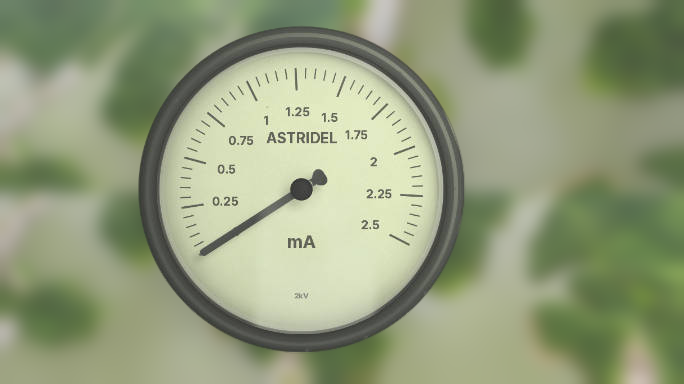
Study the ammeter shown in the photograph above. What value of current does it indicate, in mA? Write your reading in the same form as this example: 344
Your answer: 0
